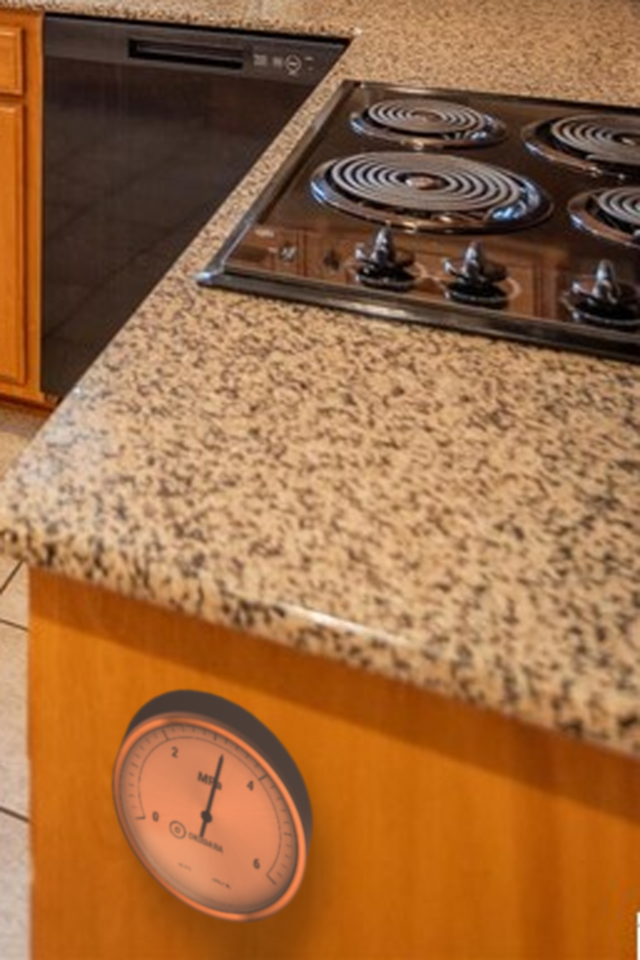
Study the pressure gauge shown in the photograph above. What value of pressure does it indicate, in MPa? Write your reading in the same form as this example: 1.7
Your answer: 3.2
